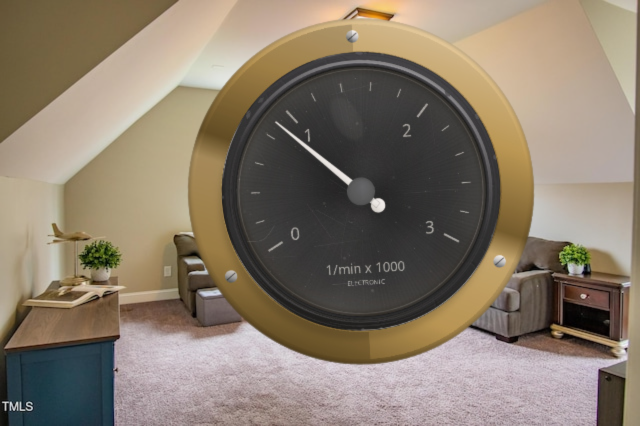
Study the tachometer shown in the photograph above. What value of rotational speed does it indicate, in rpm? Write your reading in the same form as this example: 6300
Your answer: 900
